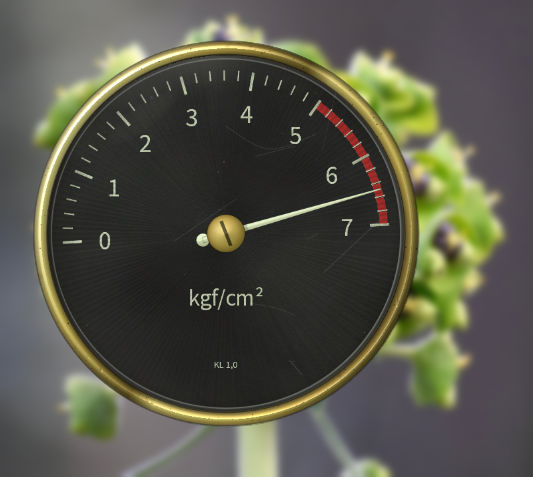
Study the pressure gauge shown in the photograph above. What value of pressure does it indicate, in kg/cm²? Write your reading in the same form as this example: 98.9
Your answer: 6.5
